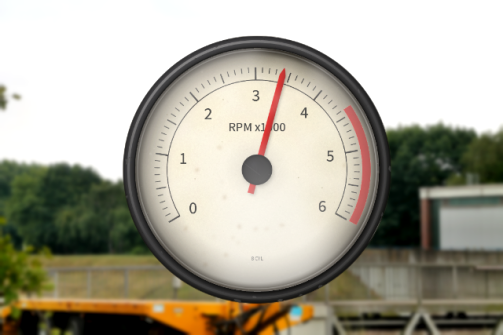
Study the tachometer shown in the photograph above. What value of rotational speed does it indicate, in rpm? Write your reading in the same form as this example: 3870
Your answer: 3400
